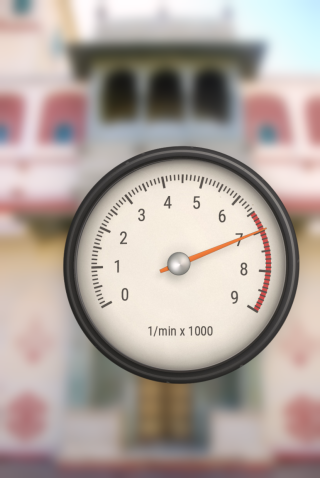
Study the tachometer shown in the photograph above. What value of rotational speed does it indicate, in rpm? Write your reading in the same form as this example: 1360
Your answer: 7000
